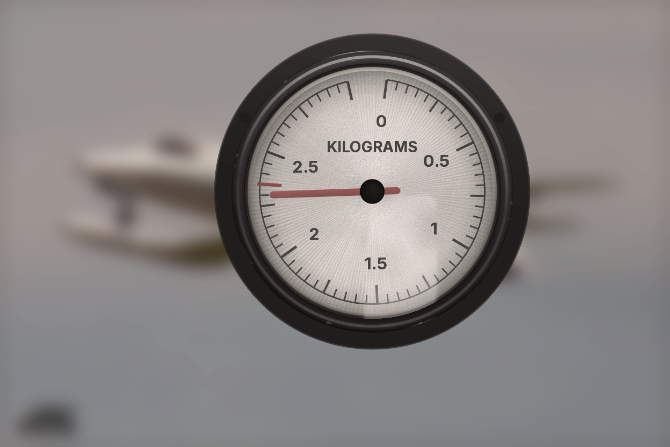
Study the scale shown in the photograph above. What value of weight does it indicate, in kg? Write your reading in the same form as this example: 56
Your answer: 2.3
